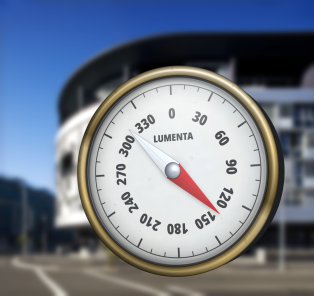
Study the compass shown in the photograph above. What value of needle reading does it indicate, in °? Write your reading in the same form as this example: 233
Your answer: 135
